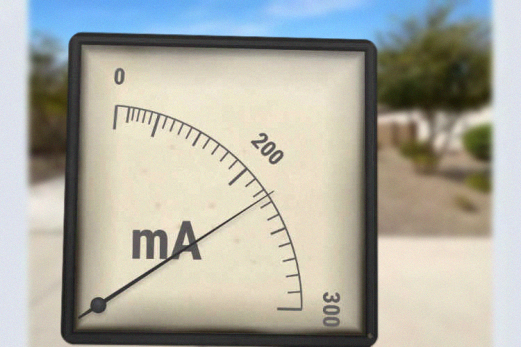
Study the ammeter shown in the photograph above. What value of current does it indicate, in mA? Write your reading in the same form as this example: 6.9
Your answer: 225
